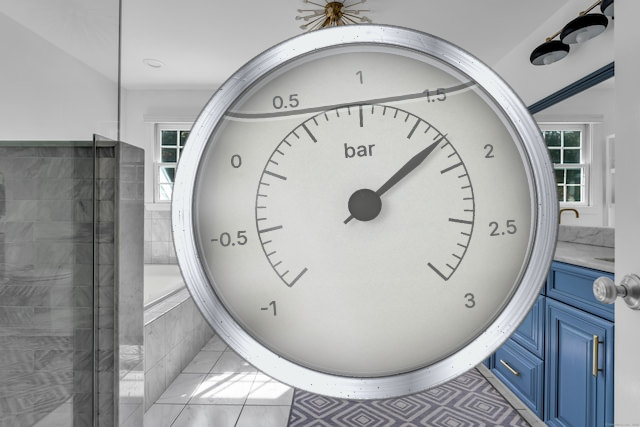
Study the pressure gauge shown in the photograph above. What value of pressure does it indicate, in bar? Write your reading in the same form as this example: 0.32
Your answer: 1.75
